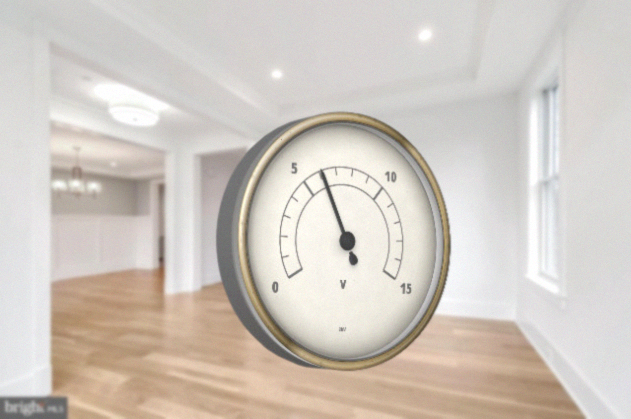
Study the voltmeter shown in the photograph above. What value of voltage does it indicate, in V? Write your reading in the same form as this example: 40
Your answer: 6
